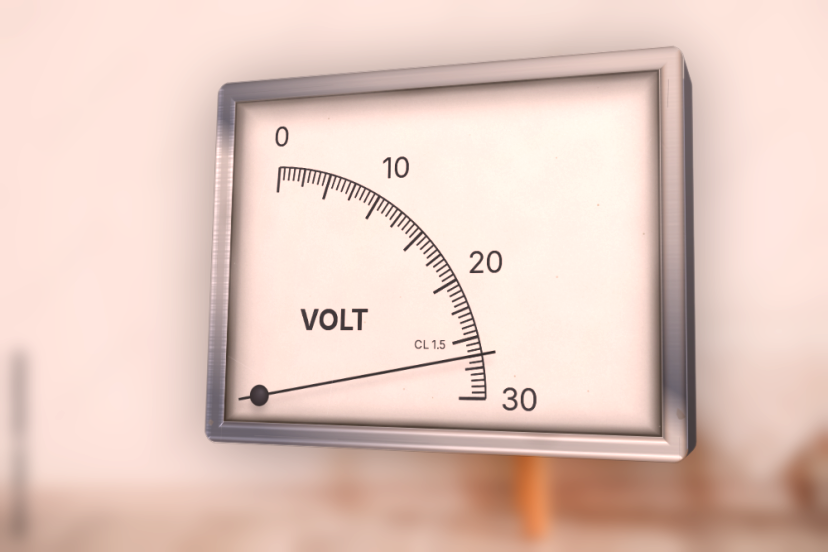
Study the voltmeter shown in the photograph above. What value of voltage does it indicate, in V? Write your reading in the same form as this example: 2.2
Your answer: 26.5
